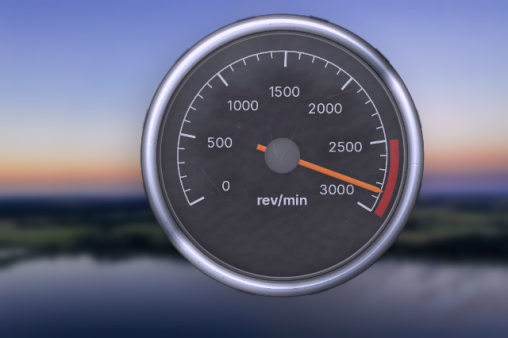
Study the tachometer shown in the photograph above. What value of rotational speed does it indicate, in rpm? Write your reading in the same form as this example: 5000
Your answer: 2850
